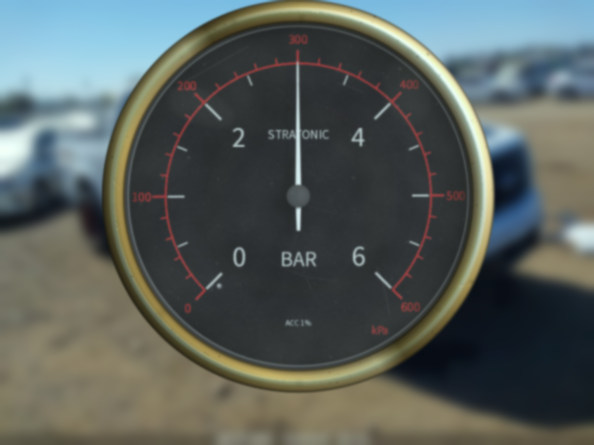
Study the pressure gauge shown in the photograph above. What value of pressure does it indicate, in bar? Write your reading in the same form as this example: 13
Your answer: 3
